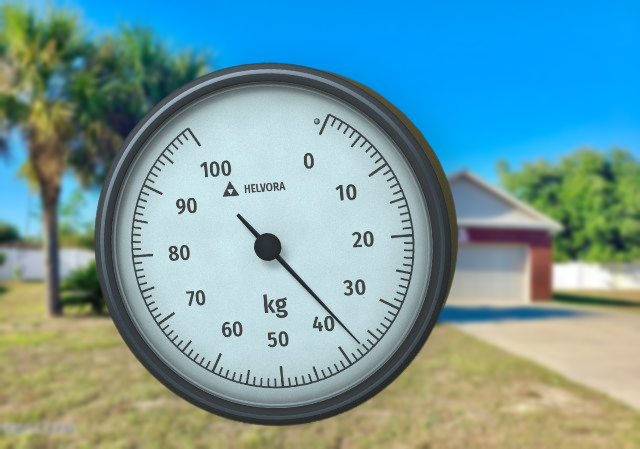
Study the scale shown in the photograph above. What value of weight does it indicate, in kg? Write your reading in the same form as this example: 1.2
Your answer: 37
